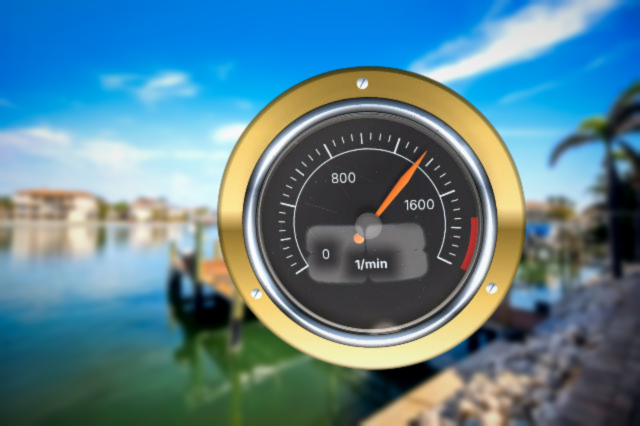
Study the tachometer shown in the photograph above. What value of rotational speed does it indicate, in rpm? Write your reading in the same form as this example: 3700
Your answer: 1350
